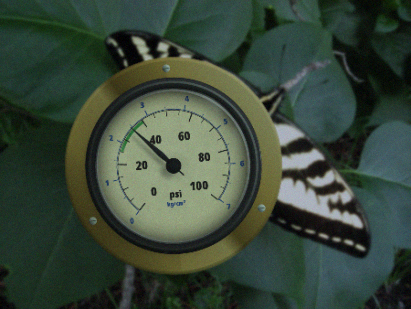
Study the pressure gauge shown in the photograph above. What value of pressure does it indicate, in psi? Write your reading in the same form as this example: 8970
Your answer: 35
